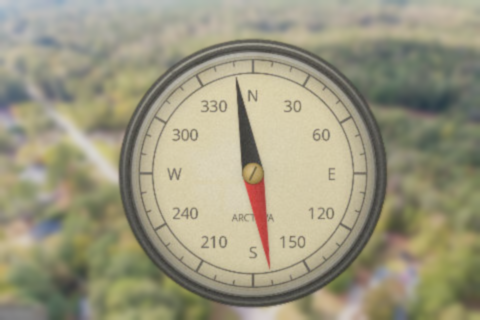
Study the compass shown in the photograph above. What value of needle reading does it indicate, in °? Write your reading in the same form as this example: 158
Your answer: 170
